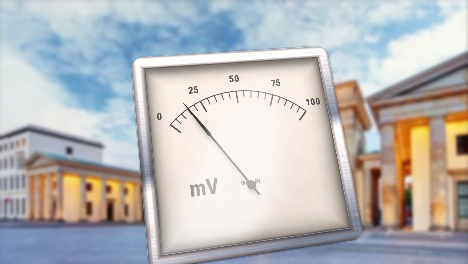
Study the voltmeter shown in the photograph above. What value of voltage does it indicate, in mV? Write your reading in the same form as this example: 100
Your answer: 15
